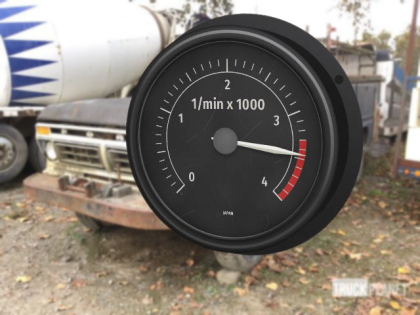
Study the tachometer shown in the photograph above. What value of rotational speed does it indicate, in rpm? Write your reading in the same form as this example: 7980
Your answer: 3450
